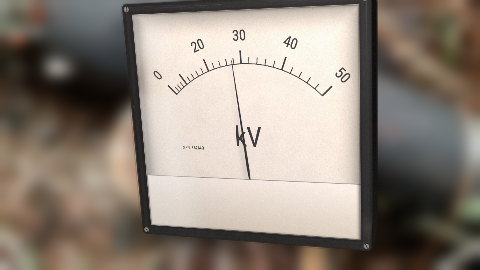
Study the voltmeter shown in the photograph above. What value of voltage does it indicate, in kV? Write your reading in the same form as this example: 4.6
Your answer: 28
